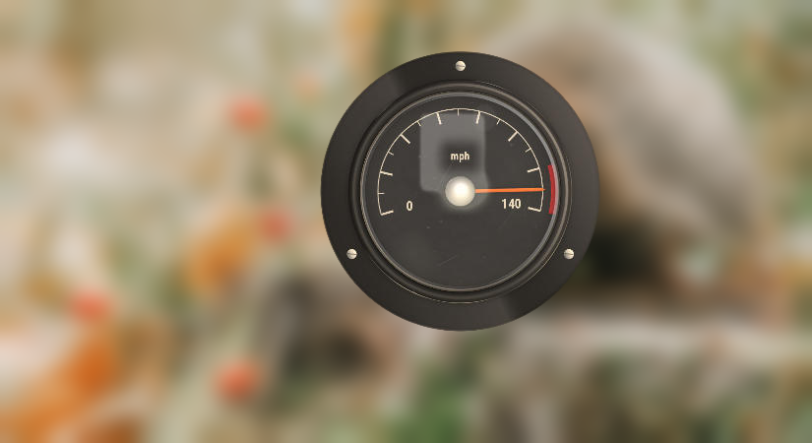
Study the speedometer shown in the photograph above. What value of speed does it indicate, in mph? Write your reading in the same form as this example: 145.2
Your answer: 130
